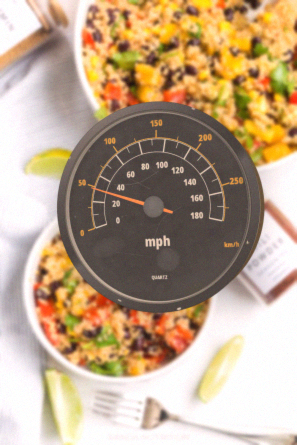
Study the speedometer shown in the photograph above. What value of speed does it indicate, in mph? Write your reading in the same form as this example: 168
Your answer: 30
